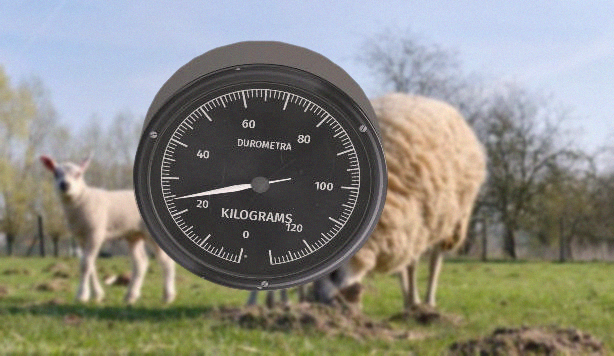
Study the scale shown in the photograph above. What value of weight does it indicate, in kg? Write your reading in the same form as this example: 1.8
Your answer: 25
